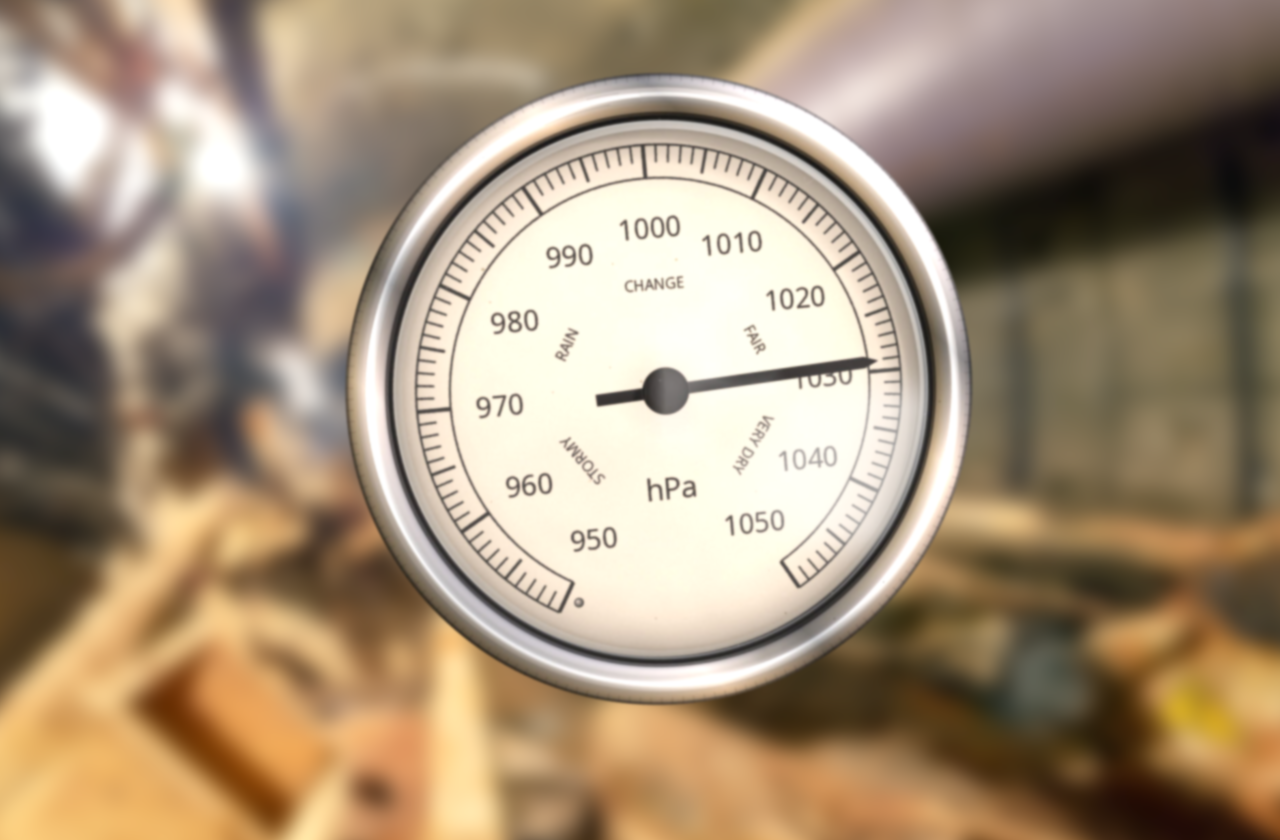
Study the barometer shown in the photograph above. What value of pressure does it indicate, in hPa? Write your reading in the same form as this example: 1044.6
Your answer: 1029
